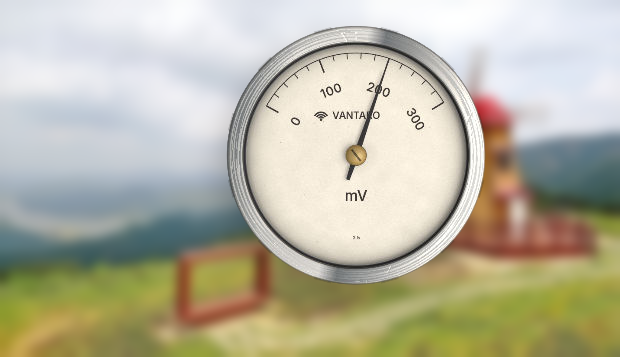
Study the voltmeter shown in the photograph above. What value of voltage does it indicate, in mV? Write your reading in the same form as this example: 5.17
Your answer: 200
